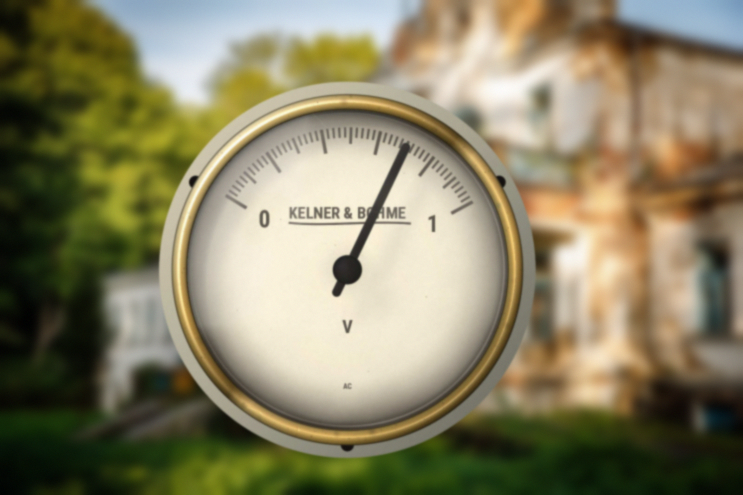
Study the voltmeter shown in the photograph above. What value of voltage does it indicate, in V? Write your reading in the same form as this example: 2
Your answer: 0.7
